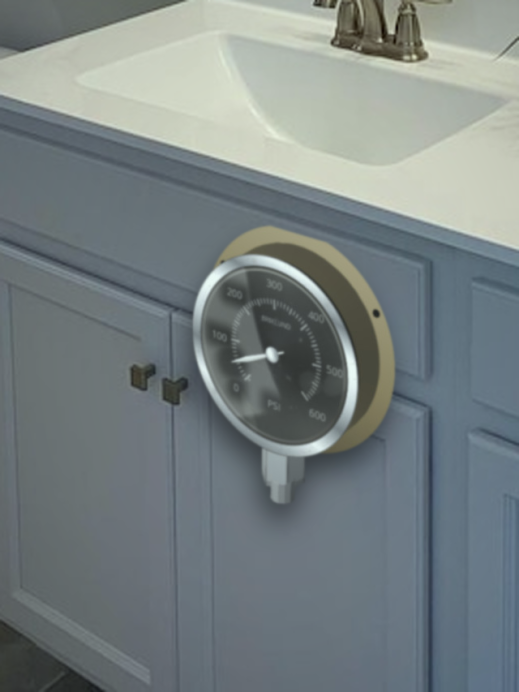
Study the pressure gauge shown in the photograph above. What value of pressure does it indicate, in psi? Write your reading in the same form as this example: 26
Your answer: 50
